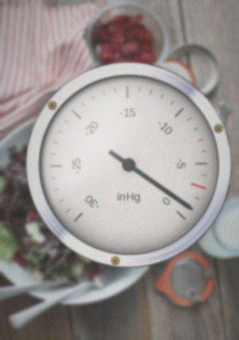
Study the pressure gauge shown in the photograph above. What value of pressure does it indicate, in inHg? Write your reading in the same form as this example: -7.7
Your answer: -1
